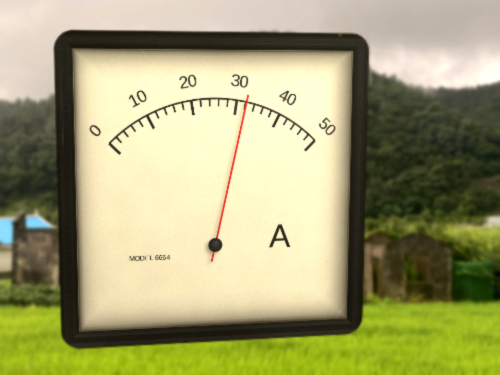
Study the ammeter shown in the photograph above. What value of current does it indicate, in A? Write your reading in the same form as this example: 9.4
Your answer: 32
